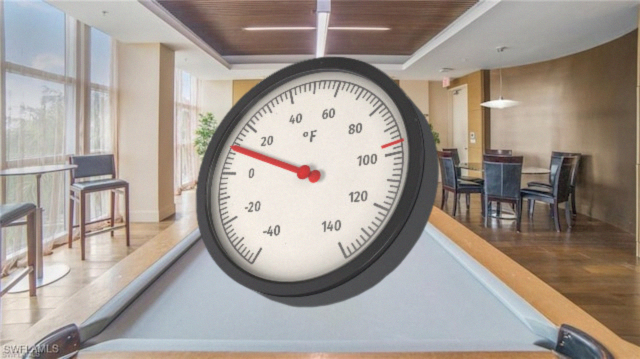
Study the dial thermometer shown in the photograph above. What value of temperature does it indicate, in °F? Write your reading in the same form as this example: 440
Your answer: 10
